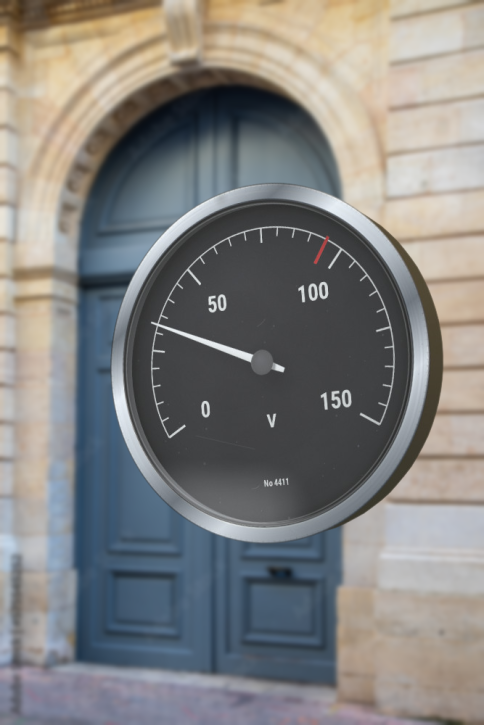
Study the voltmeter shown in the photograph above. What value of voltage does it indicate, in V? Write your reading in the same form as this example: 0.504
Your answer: 32.5
